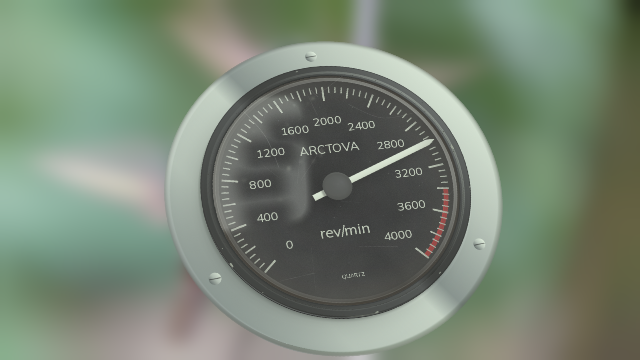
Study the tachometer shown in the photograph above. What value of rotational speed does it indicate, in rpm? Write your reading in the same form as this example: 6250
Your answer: 3000
